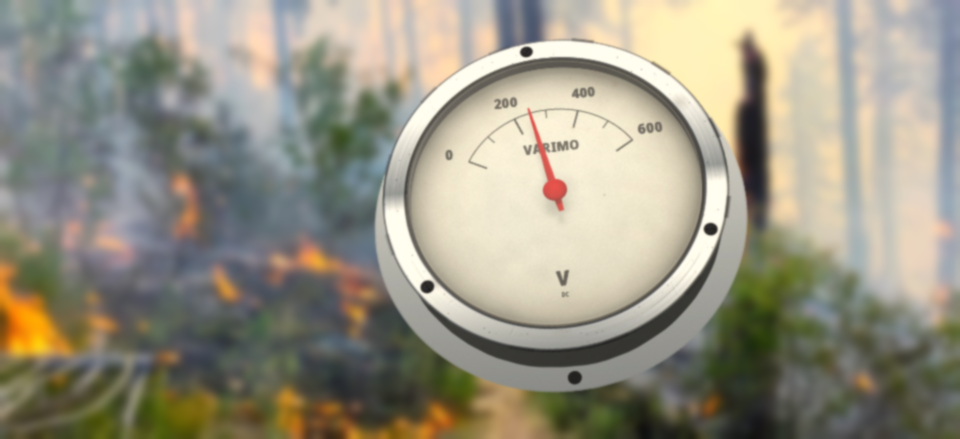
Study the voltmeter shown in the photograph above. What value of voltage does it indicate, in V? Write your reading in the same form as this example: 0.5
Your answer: 250
